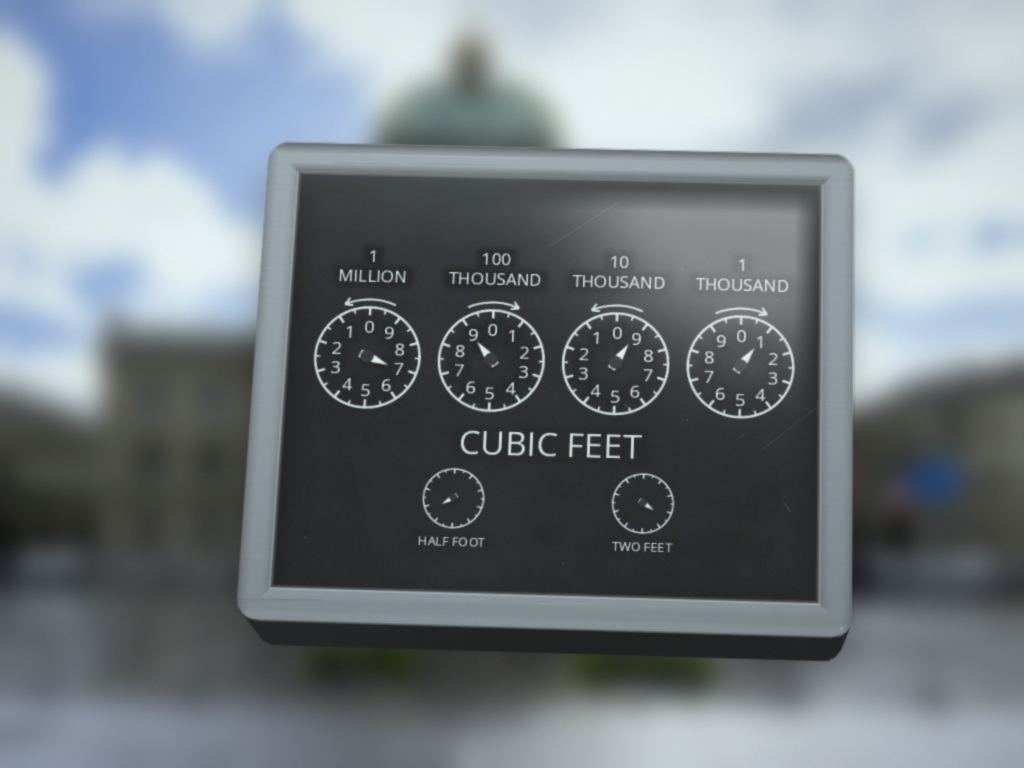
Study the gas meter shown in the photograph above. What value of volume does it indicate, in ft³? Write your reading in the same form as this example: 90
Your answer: 689100
